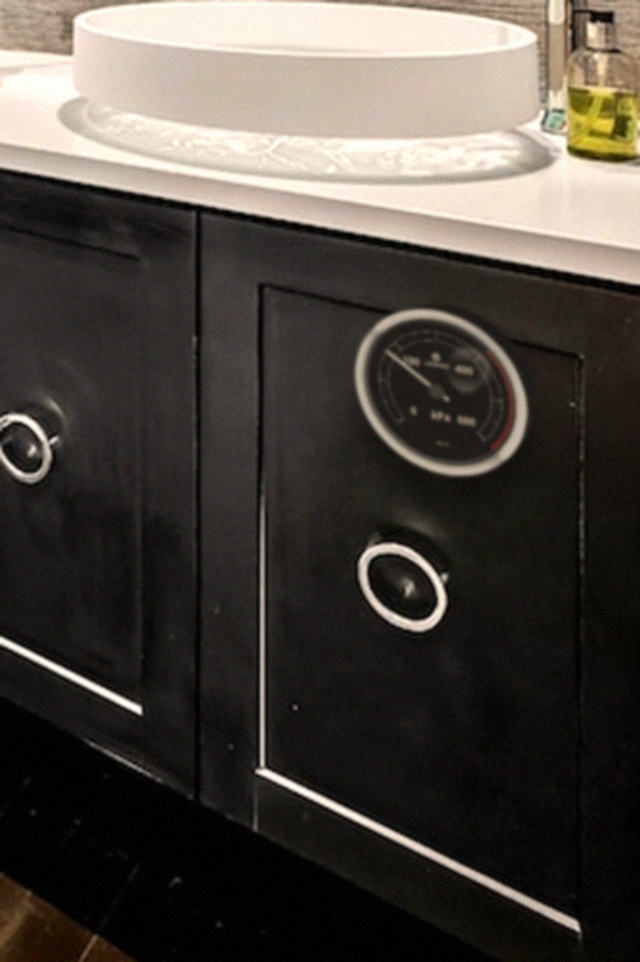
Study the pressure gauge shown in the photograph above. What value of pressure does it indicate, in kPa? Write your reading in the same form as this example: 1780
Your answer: 175
